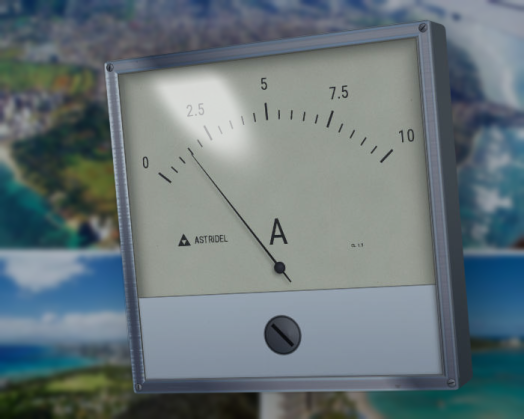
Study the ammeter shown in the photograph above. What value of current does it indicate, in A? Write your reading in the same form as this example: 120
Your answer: 1.5
